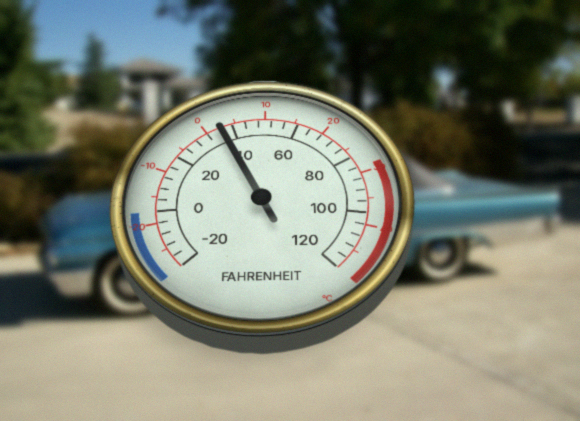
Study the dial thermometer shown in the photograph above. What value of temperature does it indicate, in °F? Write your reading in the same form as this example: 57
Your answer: 36
